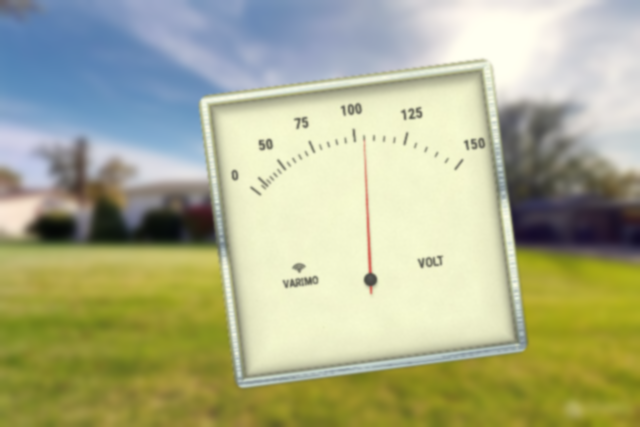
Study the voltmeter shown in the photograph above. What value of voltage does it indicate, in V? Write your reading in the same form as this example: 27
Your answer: 105
